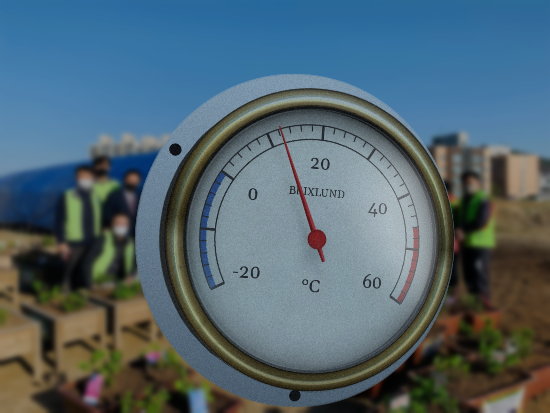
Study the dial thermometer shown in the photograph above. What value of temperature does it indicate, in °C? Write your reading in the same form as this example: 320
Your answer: 12
